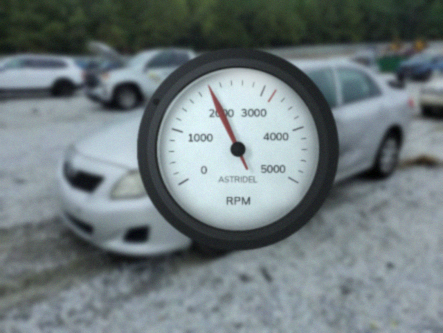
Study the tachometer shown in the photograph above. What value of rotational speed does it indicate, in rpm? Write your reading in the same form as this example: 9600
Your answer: 2000
